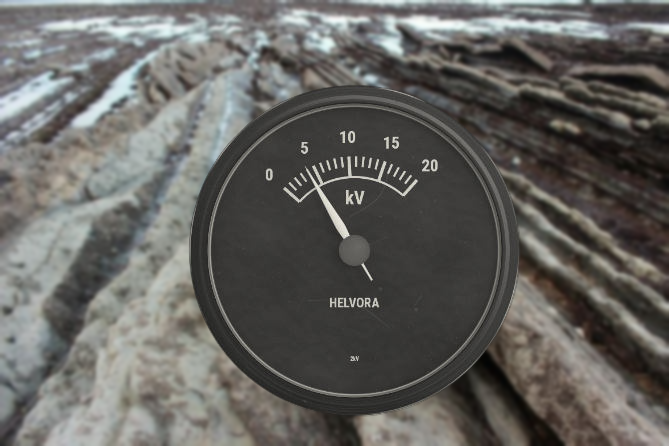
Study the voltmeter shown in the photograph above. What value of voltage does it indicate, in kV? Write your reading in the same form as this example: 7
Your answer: 4
